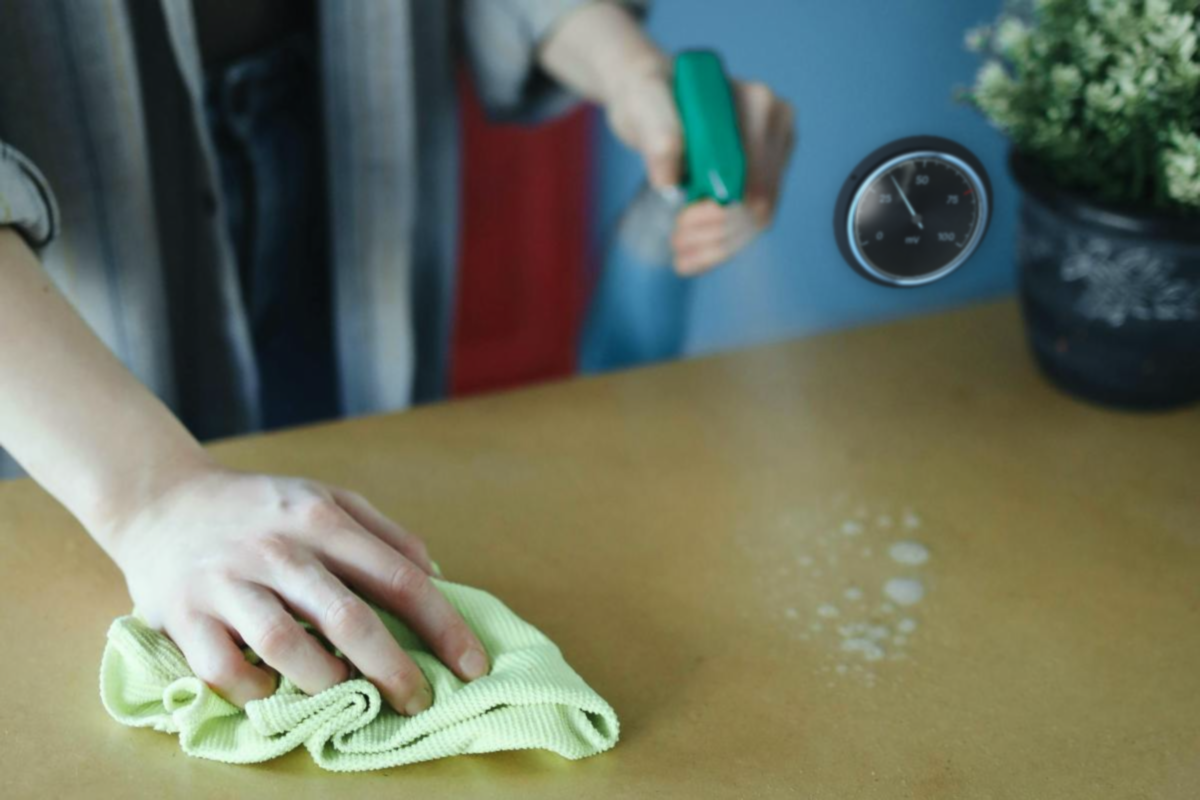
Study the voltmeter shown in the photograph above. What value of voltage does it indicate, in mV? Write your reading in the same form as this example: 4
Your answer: 35
